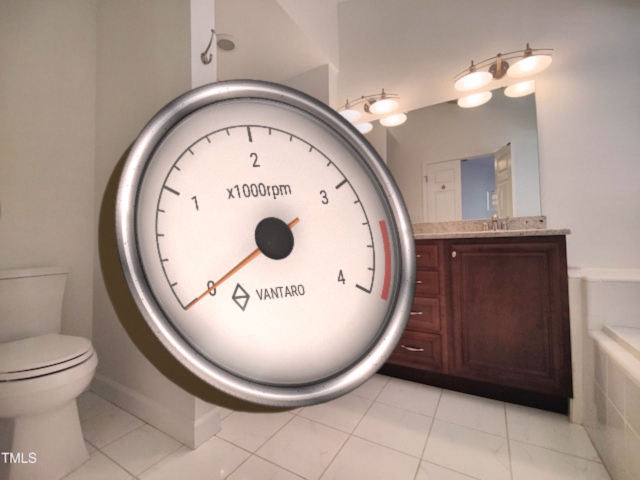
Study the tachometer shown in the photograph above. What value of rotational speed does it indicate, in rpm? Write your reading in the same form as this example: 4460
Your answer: 0
